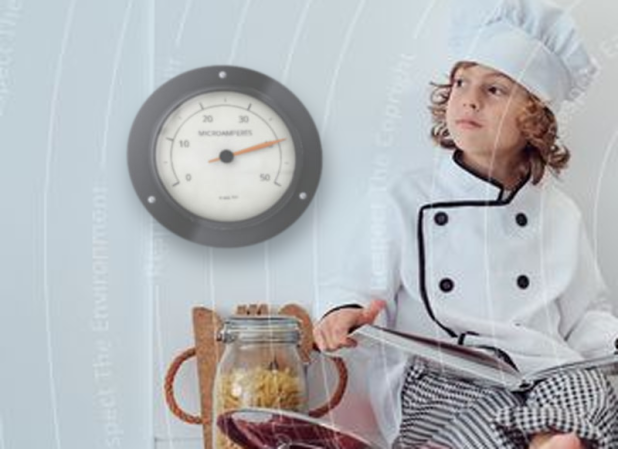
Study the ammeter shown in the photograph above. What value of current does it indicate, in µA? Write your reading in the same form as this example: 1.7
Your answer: 40
